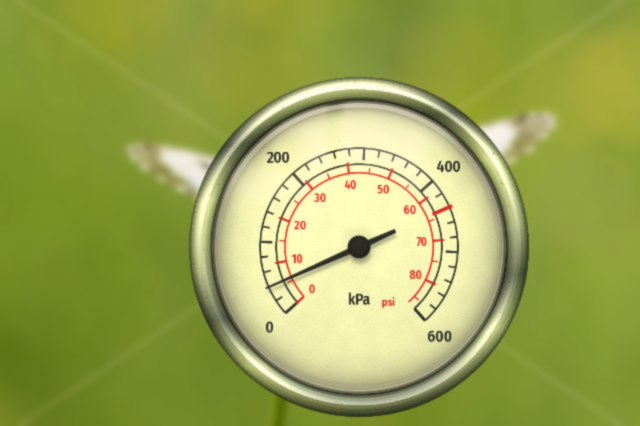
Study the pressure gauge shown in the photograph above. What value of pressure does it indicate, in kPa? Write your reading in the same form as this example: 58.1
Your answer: 40
